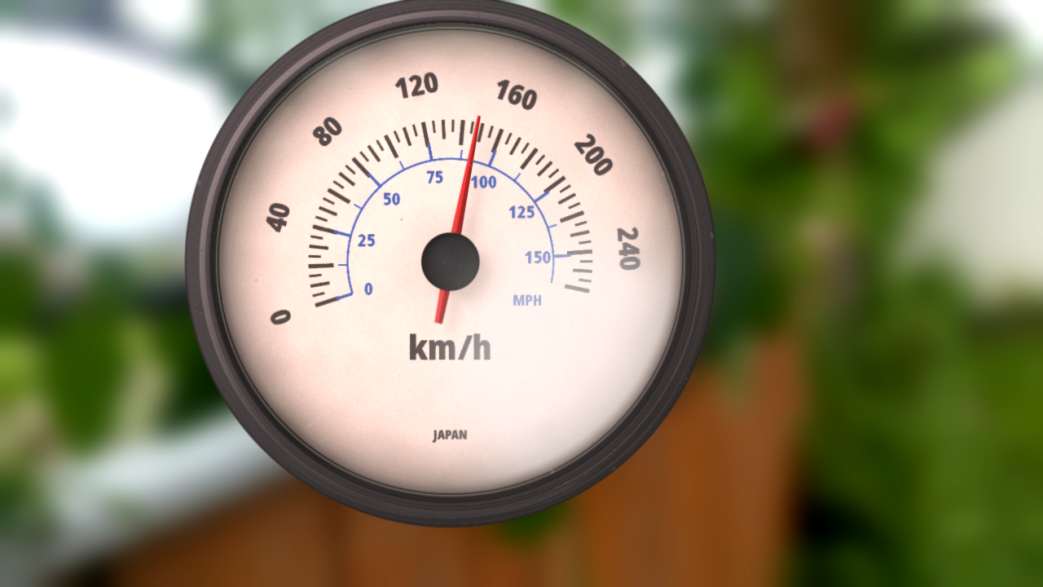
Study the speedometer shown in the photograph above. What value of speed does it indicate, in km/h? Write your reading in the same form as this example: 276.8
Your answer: 147.5
